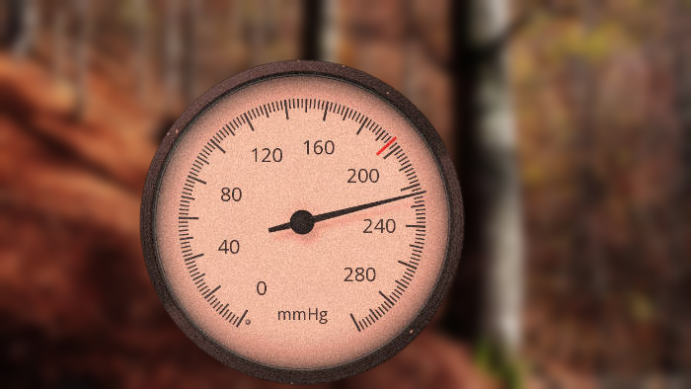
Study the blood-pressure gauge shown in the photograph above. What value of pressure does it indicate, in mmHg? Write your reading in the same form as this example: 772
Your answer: 224
